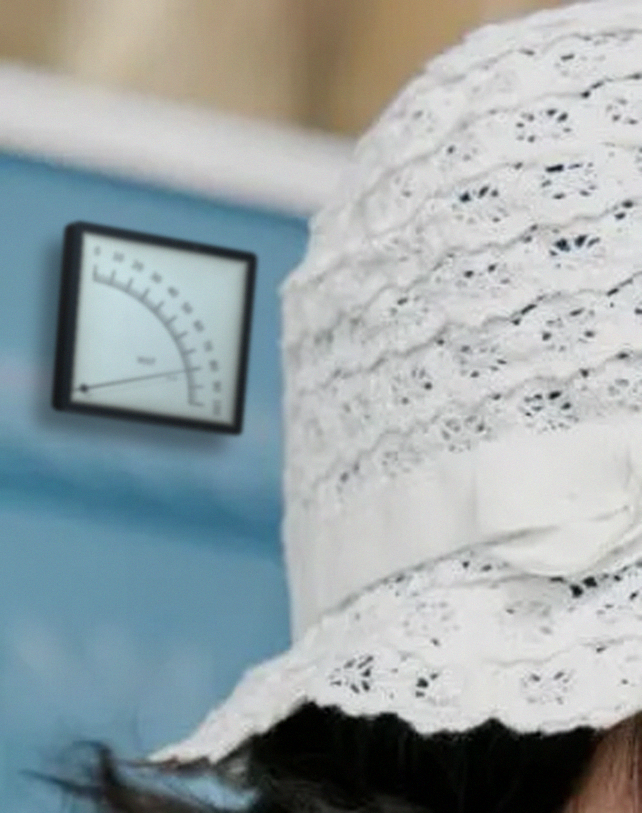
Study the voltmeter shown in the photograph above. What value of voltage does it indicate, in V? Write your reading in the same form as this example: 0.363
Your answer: 80
